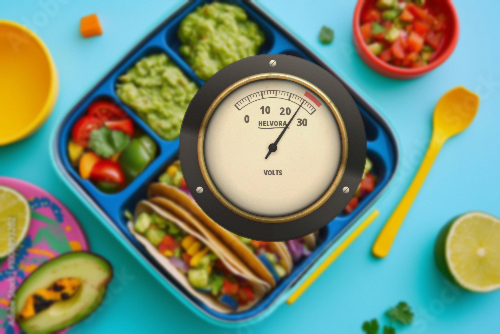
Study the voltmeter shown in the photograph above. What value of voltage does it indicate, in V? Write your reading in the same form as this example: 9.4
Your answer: 25
